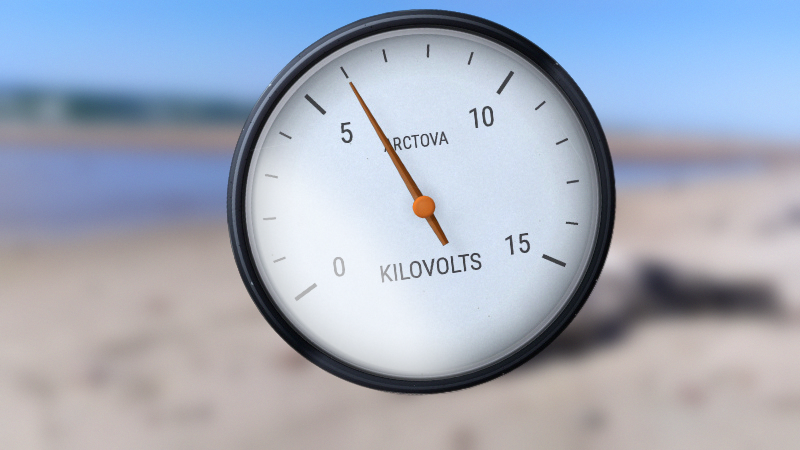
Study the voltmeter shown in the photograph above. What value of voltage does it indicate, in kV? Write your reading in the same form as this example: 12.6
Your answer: 6
